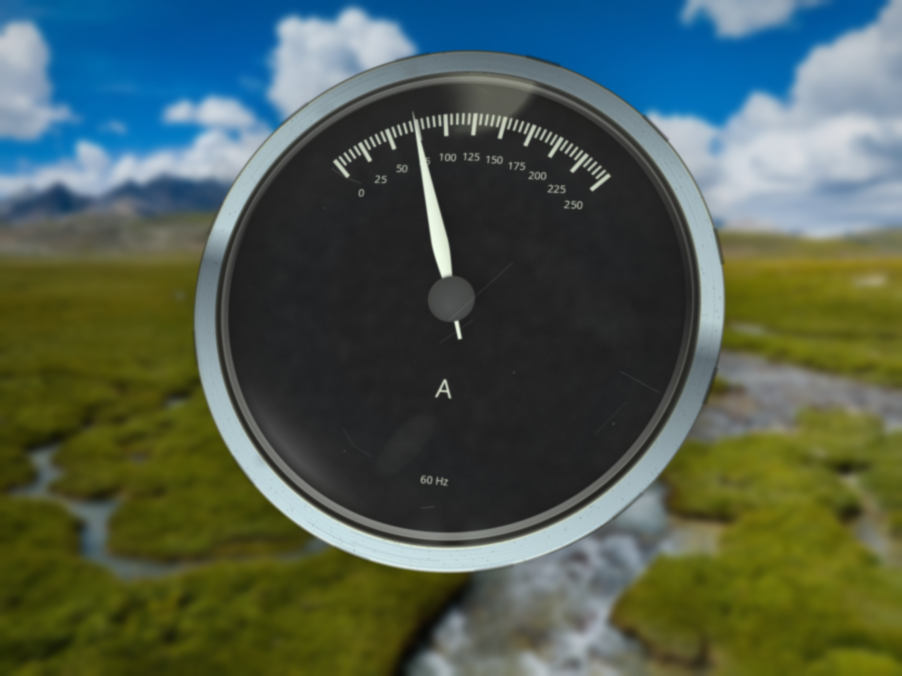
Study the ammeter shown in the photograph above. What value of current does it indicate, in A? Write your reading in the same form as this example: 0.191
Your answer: 75
